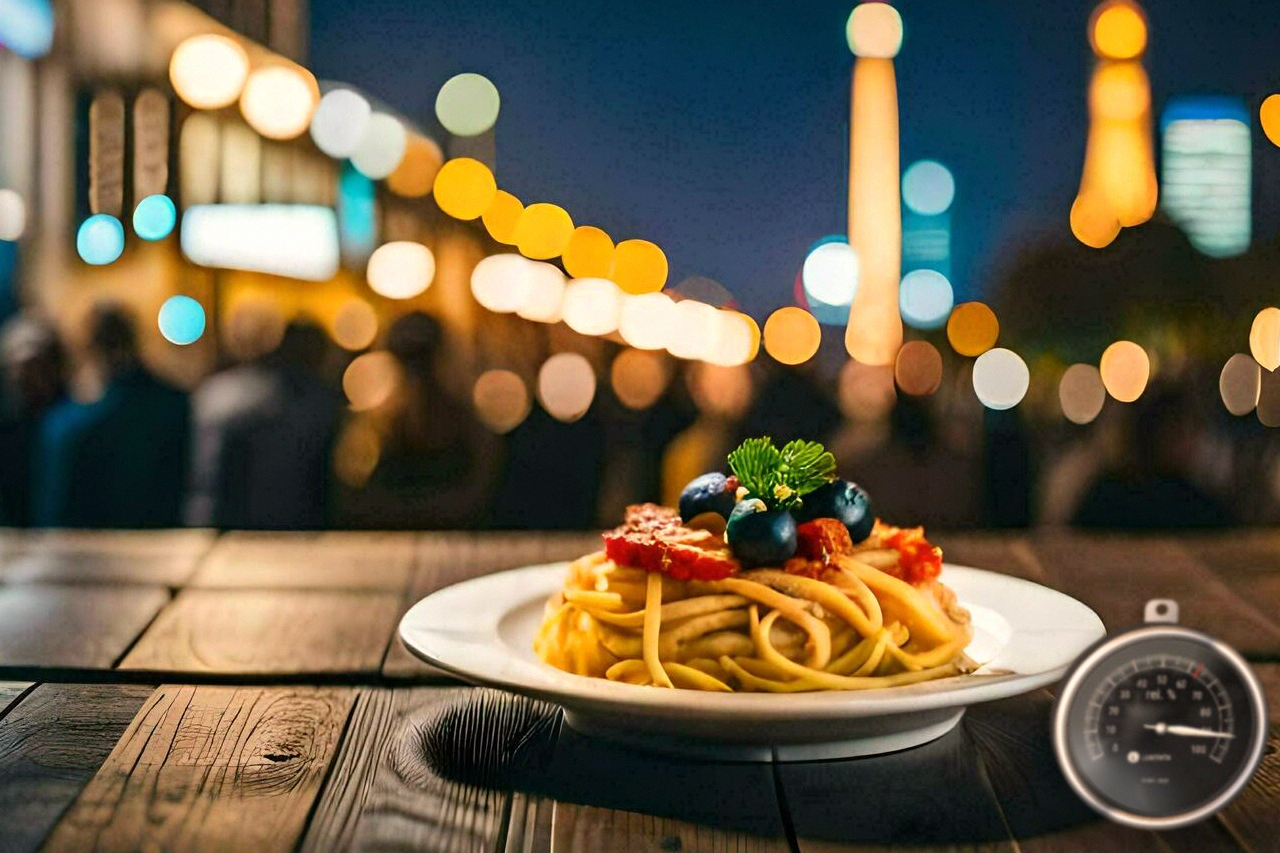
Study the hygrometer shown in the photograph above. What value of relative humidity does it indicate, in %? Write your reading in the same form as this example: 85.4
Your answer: 90
